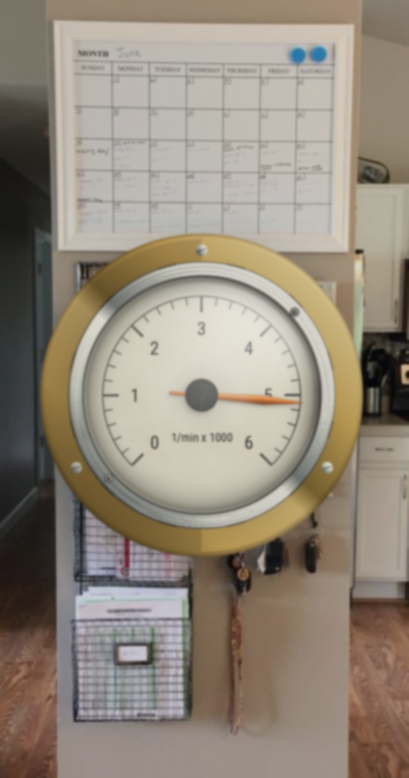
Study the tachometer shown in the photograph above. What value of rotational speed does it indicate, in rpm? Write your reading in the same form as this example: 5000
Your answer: 5100
